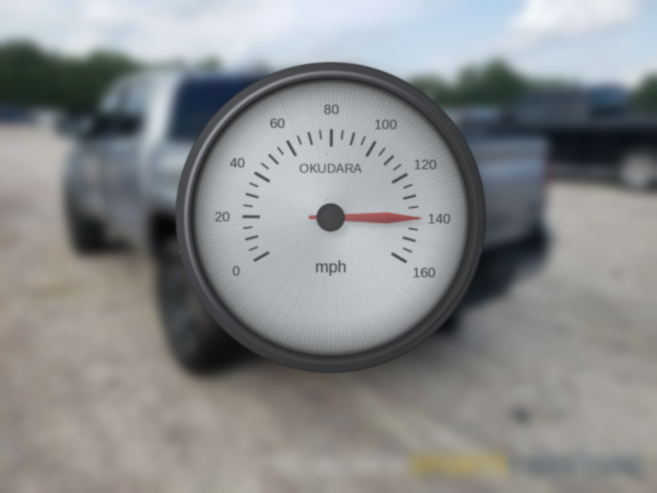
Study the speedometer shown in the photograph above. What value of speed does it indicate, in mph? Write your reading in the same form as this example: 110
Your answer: 140
